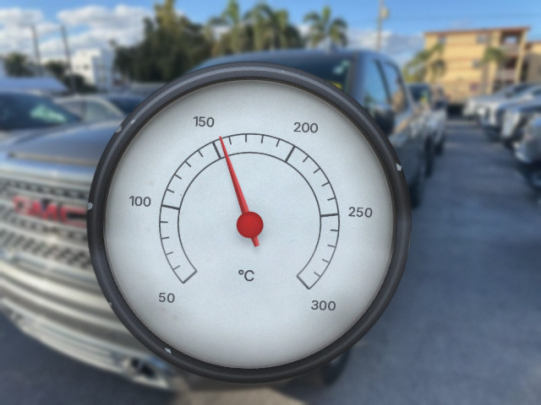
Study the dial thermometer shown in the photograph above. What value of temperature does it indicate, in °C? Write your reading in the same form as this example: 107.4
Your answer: 155
